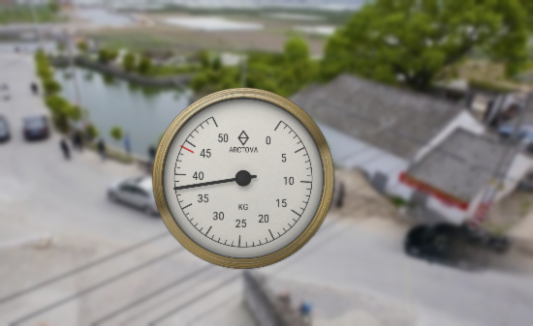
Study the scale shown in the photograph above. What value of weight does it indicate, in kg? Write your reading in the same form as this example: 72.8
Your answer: 38
